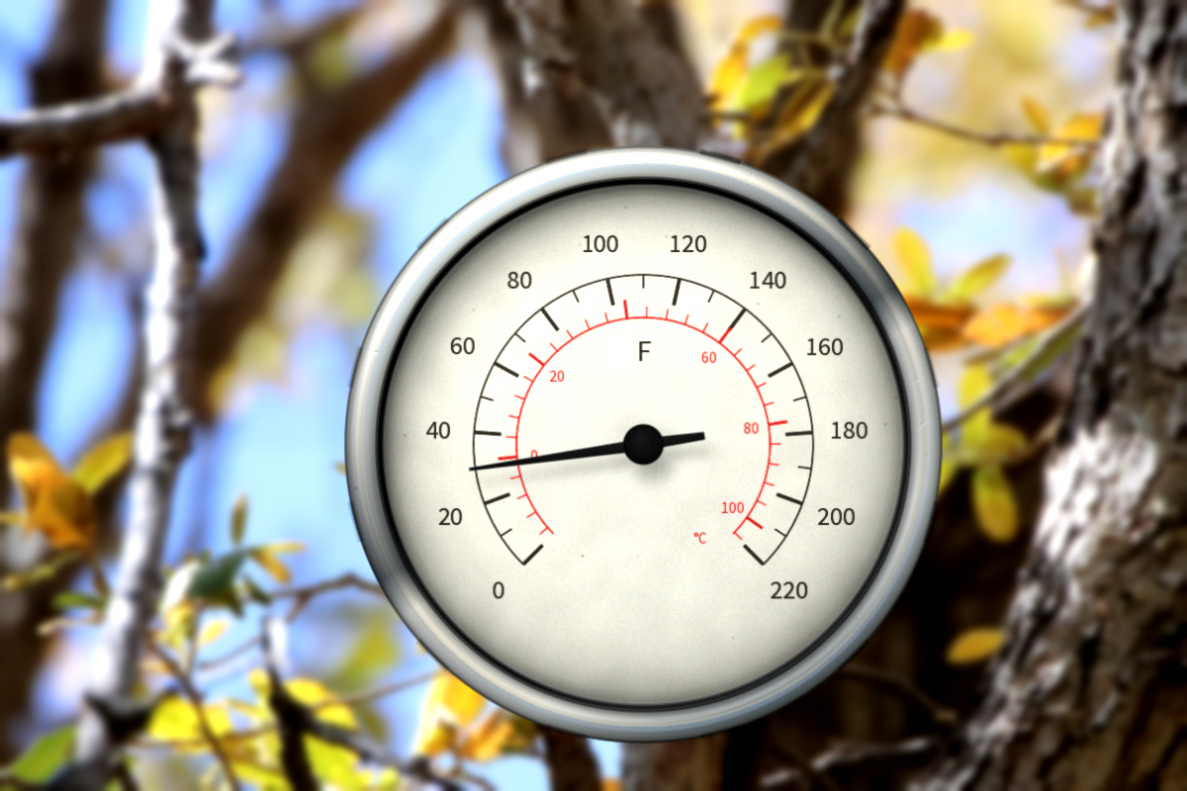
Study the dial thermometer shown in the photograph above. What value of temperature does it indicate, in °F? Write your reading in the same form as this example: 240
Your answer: 30
